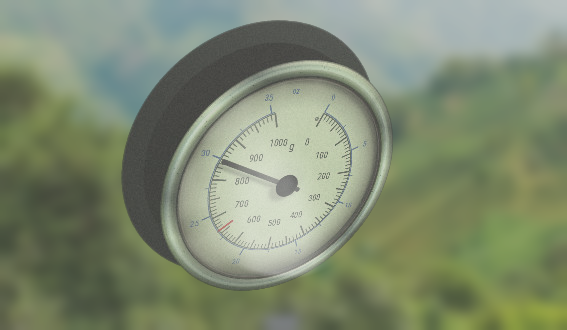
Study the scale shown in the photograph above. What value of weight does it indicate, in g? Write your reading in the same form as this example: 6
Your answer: 850
